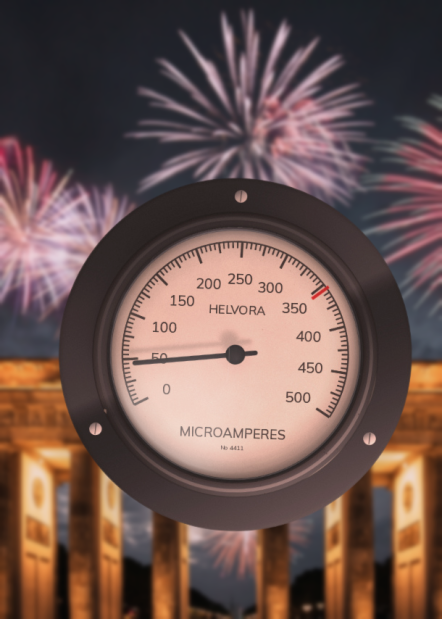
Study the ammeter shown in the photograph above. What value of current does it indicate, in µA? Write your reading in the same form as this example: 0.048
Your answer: 45
